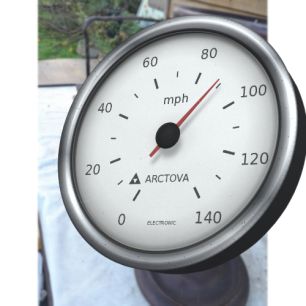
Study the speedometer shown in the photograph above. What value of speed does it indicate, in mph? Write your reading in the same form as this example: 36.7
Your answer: 90
